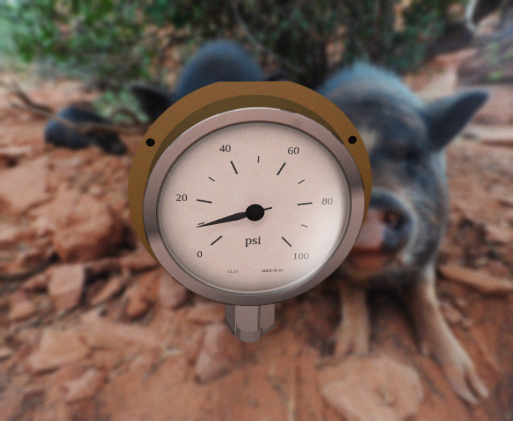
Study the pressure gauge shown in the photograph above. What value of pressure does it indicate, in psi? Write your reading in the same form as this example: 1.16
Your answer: 10
